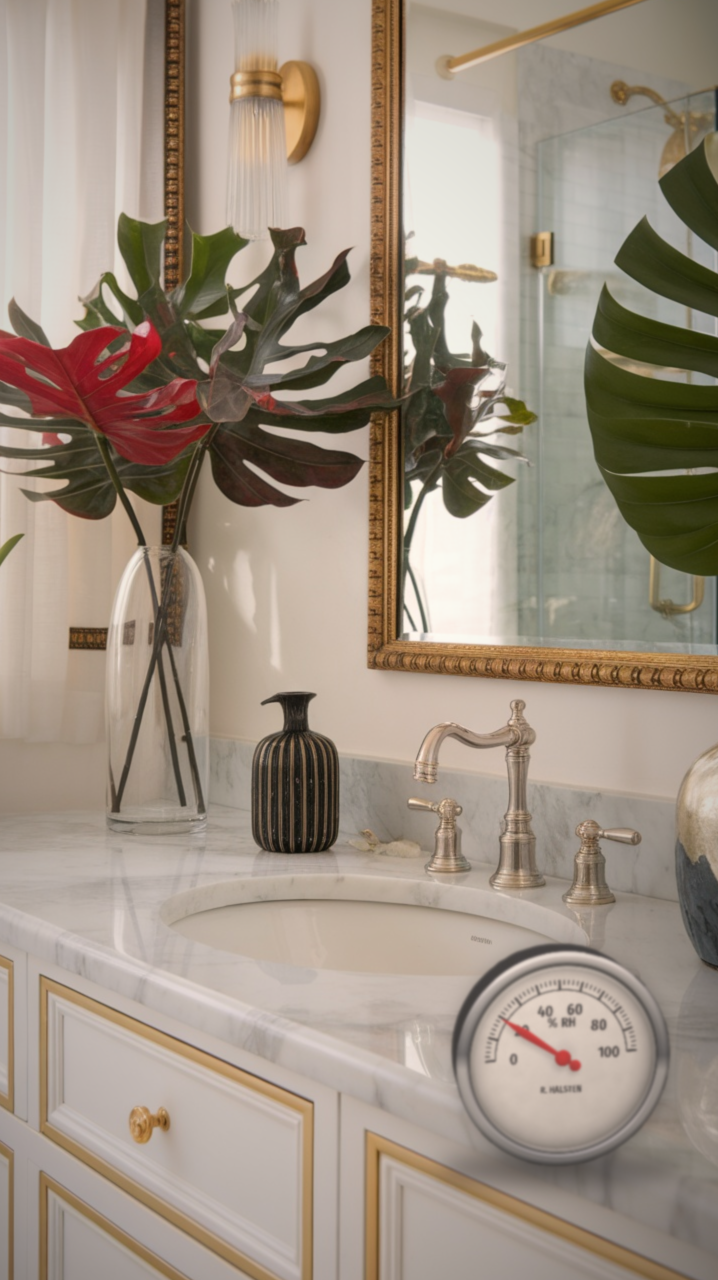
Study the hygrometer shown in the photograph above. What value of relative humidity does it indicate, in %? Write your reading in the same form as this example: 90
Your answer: 20
